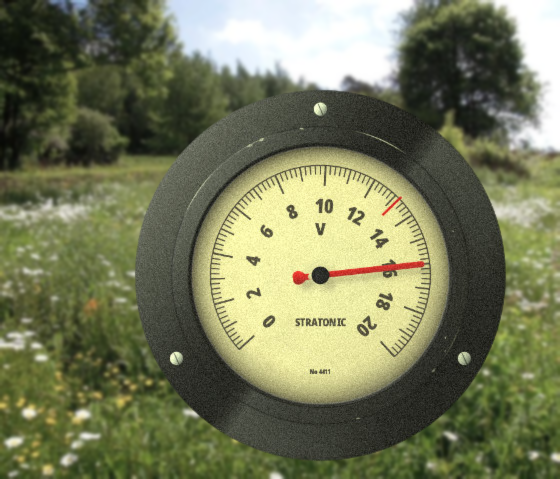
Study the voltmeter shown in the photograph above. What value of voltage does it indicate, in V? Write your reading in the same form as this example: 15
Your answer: 16
